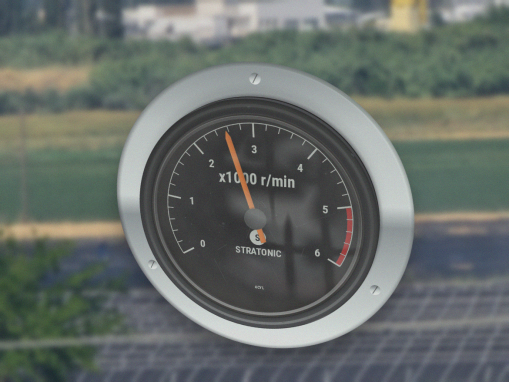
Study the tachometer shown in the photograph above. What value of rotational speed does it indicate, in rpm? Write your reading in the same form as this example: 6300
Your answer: 2600
